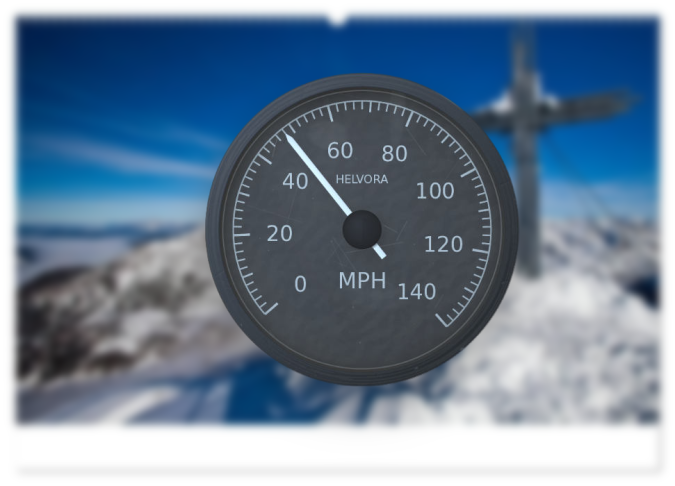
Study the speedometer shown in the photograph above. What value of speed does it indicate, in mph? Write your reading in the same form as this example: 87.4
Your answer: 48
